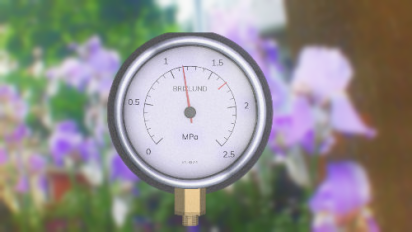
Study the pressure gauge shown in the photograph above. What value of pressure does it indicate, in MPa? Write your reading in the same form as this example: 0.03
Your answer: 1.15
